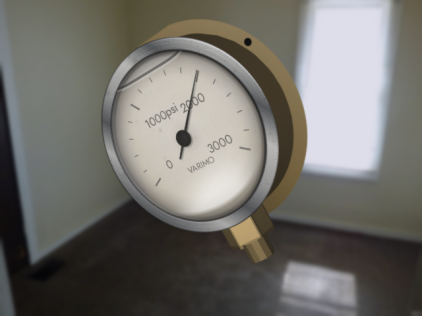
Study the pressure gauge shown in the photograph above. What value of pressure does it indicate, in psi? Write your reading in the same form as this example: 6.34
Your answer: 2000
